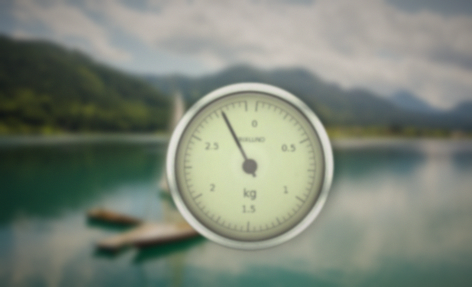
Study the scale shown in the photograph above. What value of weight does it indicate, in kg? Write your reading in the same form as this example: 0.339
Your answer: 2.8
